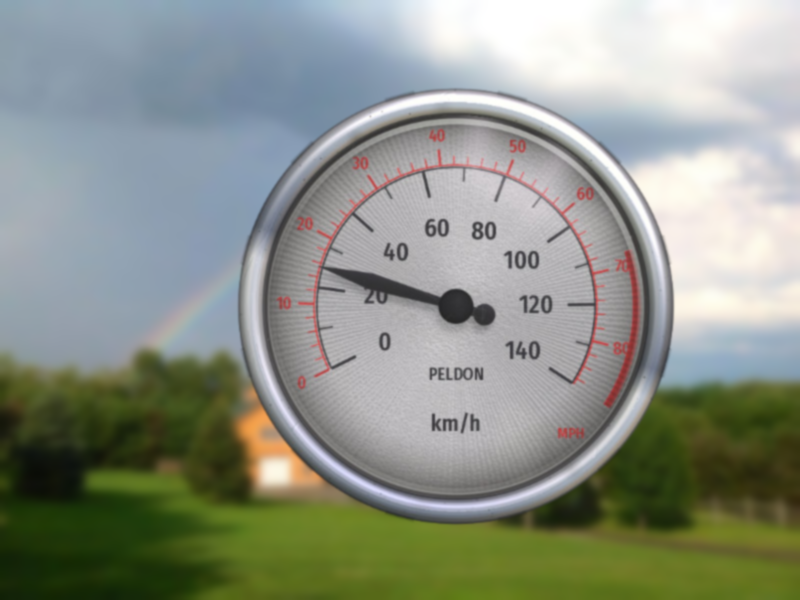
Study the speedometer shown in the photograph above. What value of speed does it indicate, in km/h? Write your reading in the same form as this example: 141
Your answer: 25
